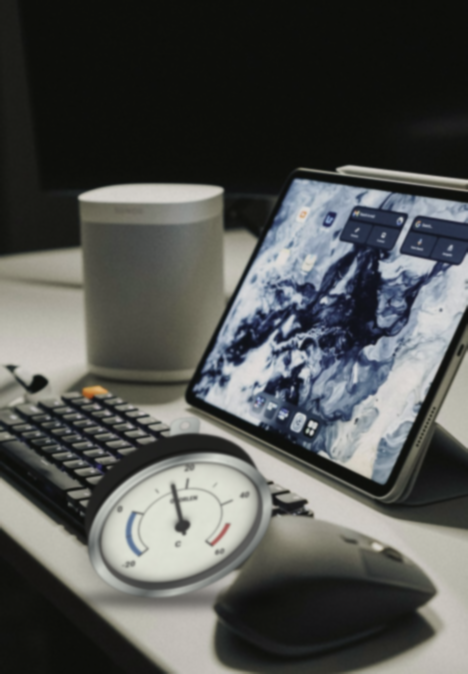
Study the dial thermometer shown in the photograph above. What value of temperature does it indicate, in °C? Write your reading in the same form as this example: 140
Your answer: 15
